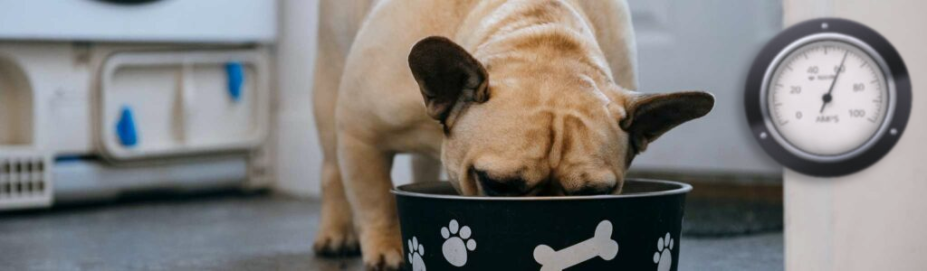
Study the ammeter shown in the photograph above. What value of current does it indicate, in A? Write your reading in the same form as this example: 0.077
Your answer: 60
